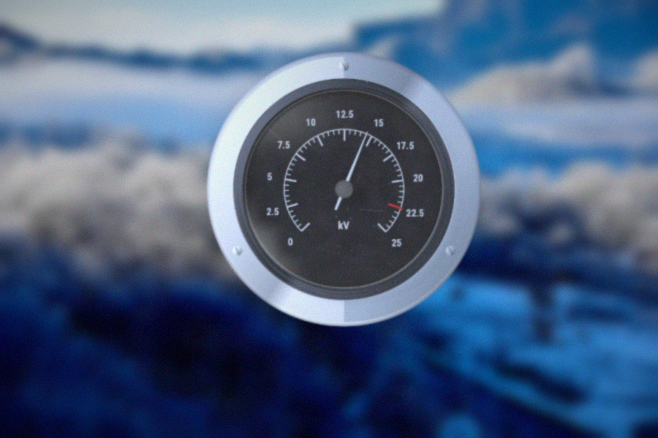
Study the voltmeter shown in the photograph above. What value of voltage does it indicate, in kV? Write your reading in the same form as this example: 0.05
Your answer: 14.5
